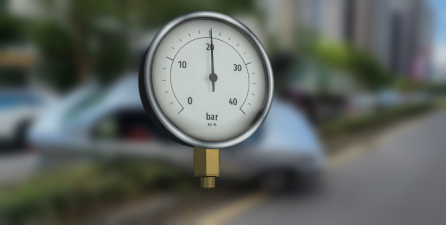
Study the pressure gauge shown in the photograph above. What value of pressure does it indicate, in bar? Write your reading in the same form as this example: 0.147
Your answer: 20
